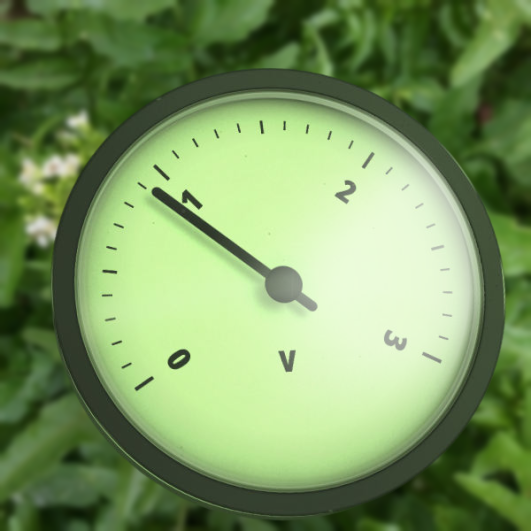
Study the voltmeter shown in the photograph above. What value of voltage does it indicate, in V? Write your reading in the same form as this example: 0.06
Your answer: 0.9
